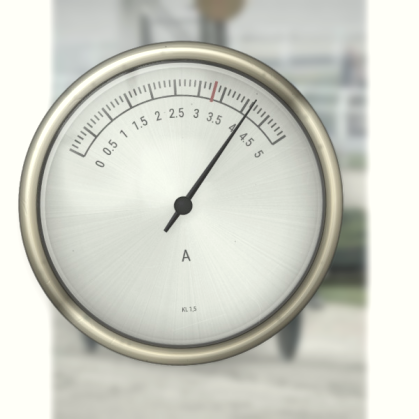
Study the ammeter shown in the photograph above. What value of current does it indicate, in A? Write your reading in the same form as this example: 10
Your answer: 4.1
